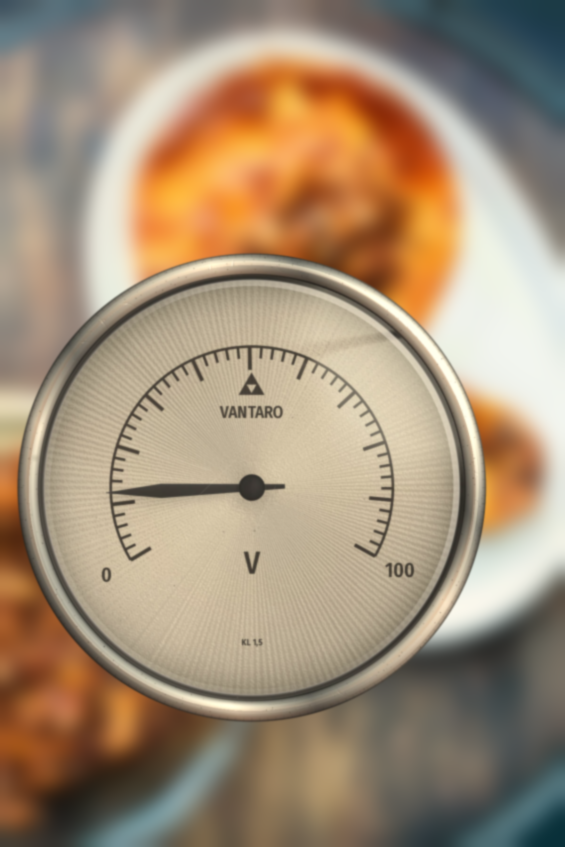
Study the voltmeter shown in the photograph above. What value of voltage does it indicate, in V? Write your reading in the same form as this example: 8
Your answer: 12
